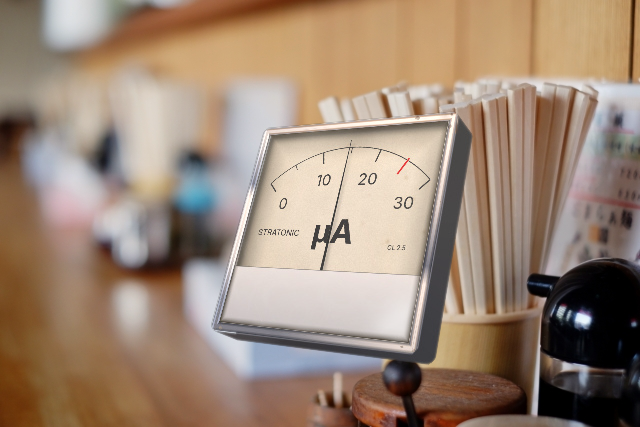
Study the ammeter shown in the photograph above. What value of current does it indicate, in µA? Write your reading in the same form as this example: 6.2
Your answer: 15
